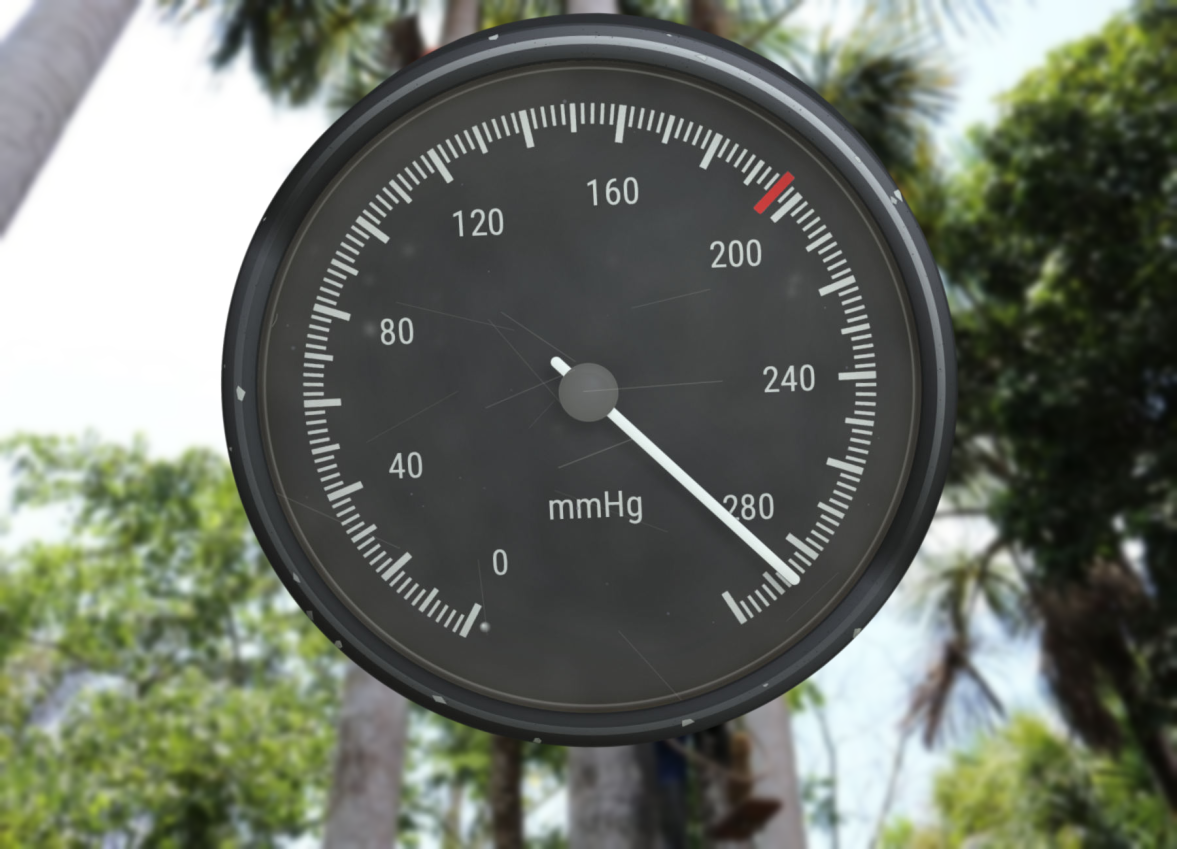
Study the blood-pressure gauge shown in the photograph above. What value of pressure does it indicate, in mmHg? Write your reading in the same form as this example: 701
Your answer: 286
